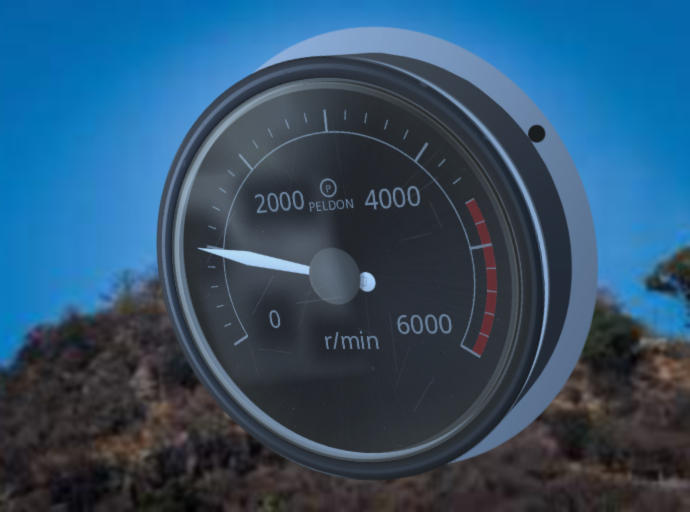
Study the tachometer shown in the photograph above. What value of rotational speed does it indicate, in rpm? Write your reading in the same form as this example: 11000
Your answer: 1000
